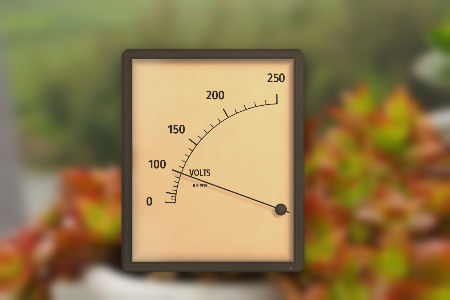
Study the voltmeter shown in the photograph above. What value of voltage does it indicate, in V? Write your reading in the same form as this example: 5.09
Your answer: 100
